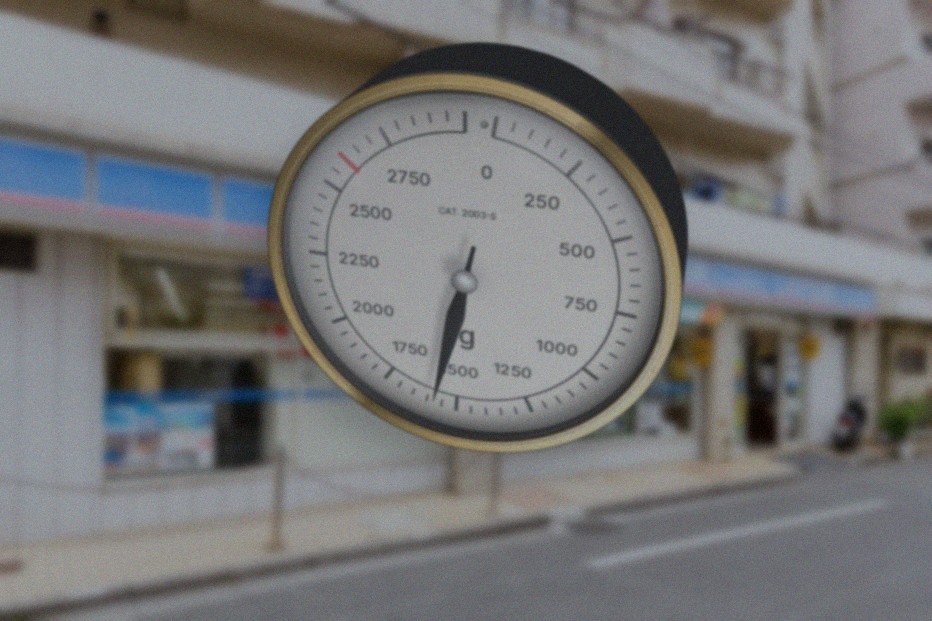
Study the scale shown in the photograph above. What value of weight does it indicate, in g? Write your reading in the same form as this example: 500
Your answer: 1575
